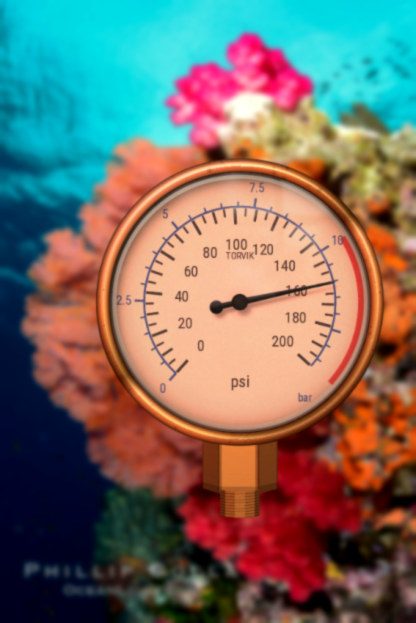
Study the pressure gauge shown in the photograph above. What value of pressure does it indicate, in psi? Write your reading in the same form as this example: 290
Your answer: 160
